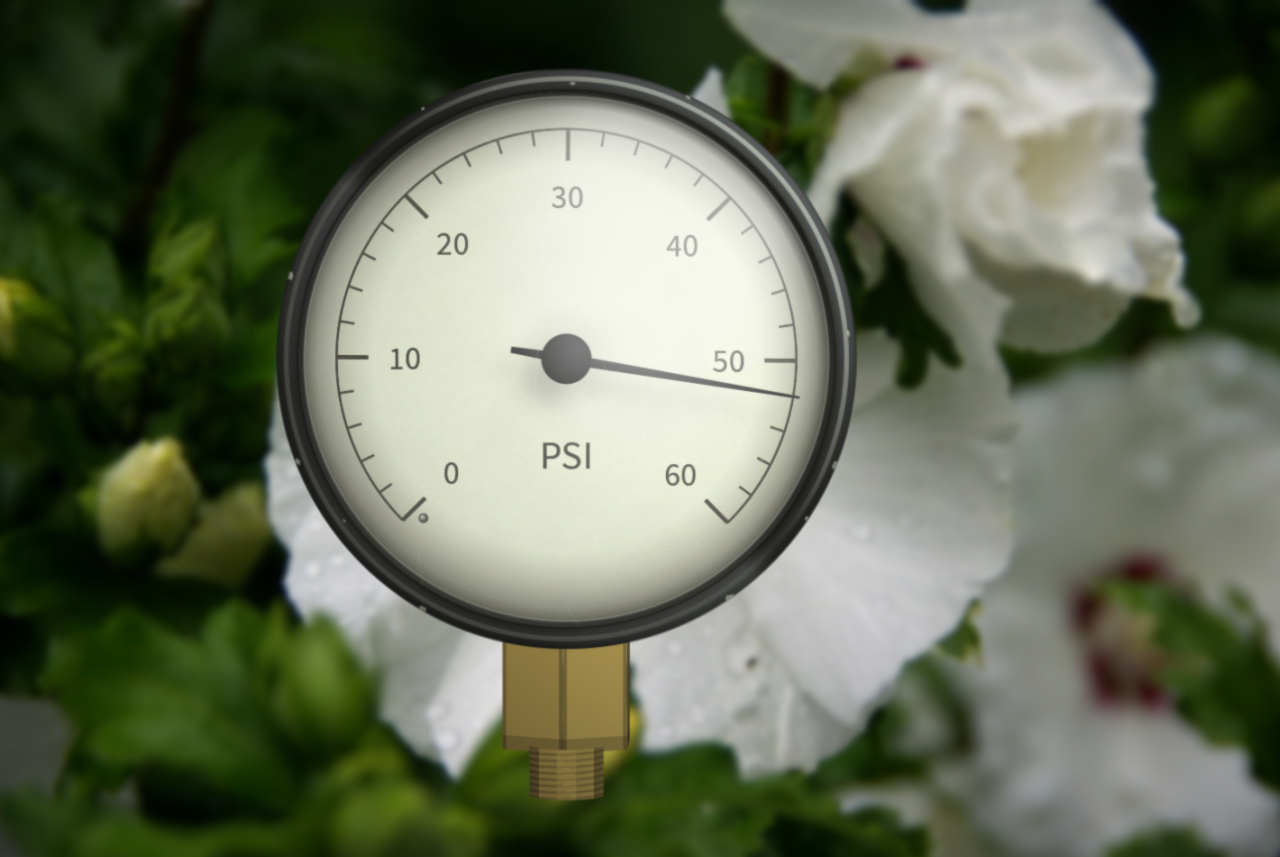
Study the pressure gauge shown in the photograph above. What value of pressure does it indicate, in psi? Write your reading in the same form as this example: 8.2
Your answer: 52
